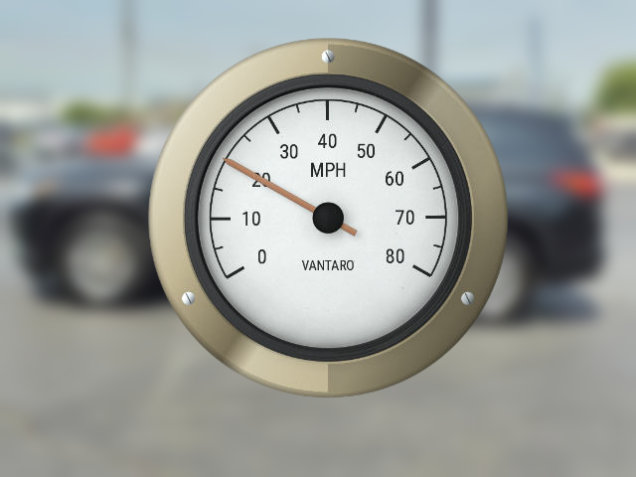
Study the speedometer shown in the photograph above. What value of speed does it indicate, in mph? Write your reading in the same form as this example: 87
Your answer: 20
